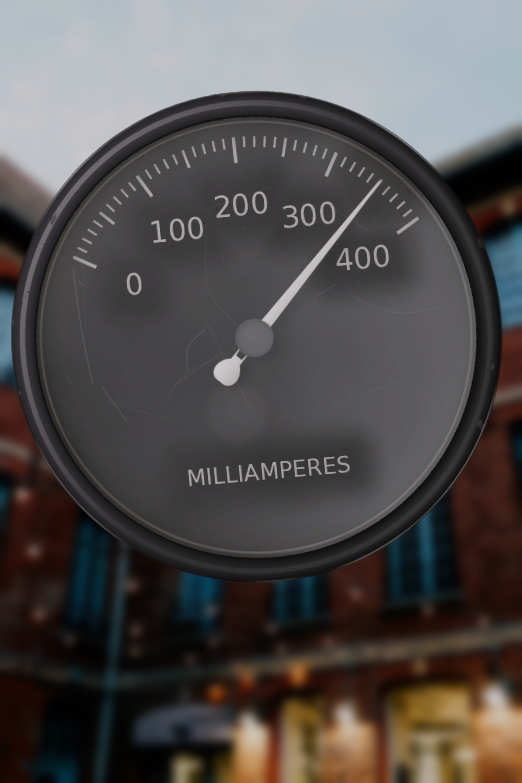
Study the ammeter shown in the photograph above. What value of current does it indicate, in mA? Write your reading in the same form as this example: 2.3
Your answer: 350
